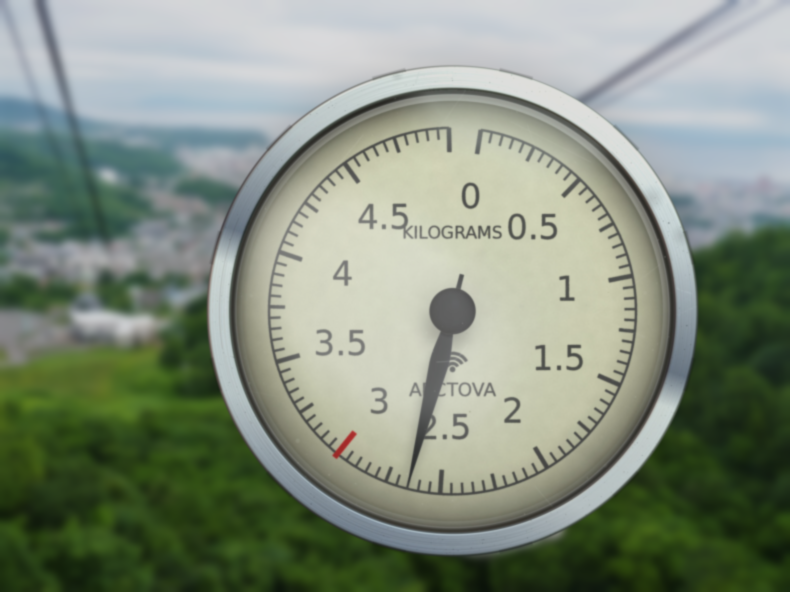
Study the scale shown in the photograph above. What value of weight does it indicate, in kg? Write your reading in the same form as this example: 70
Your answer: 2.65
